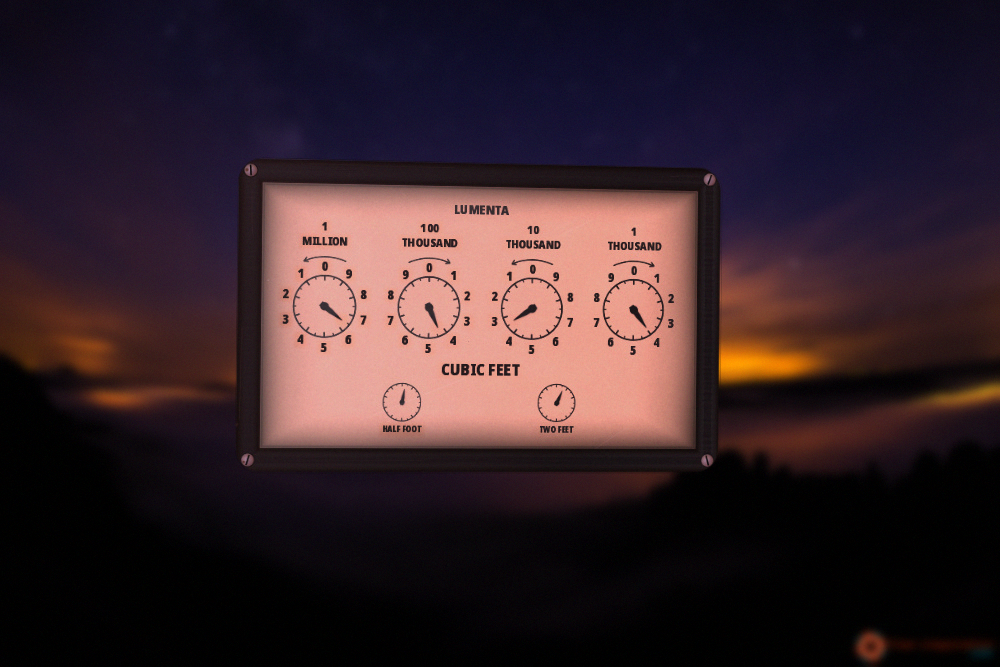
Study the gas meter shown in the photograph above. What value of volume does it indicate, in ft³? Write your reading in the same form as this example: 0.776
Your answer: 643400
